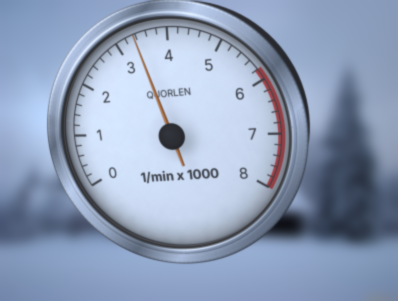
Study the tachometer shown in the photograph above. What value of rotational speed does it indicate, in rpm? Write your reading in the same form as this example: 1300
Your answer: 3400
